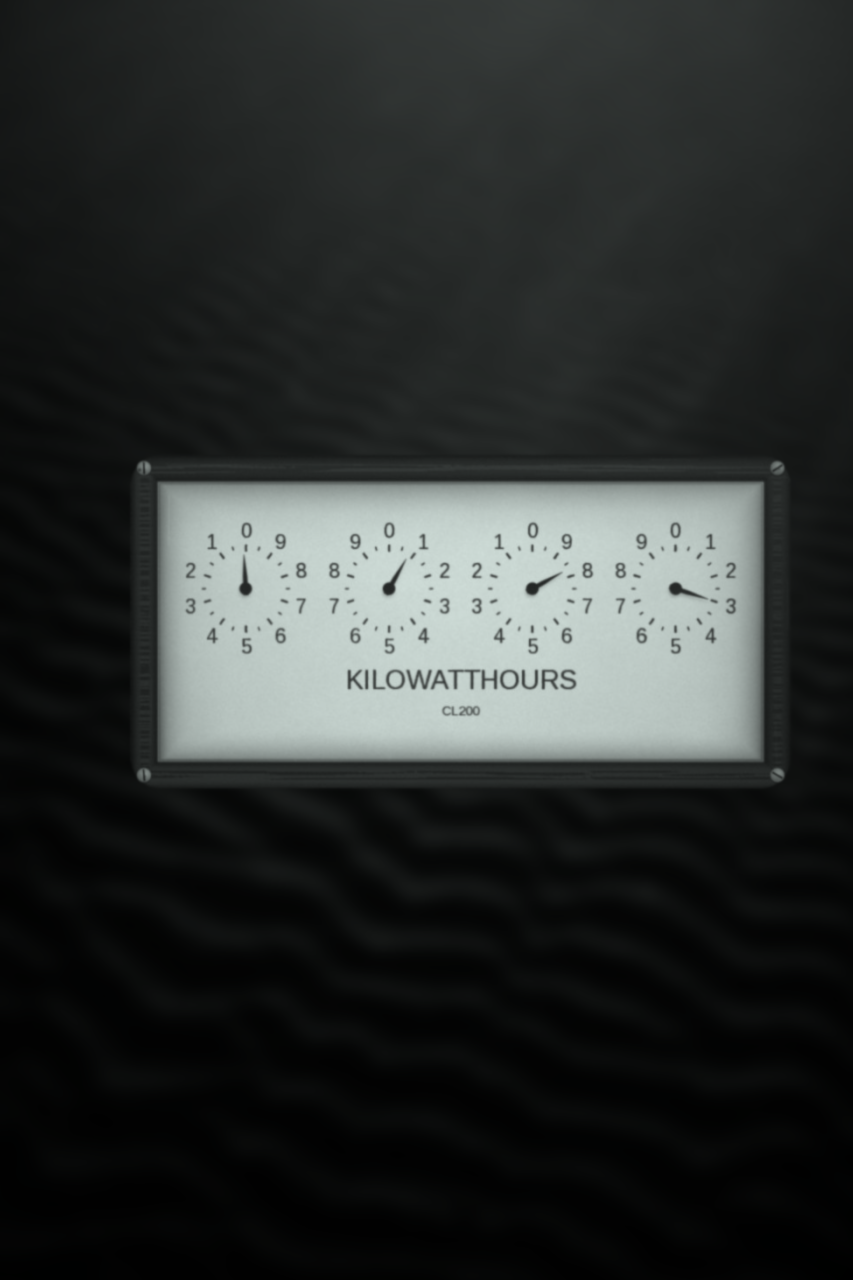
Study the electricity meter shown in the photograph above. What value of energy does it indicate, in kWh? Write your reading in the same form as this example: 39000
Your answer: 83
